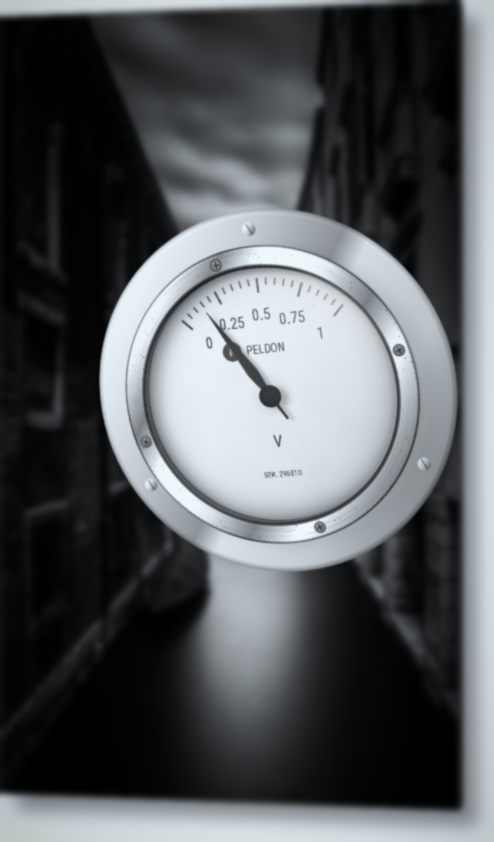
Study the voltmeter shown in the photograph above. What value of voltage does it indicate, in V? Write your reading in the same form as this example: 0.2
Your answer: 0.15
